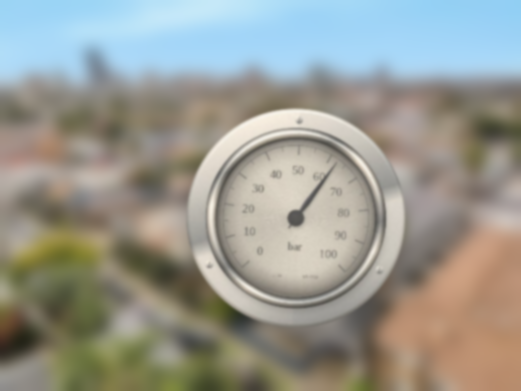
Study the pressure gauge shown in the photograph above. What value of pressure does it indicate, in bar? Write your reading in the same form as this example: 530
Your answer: 62.5
